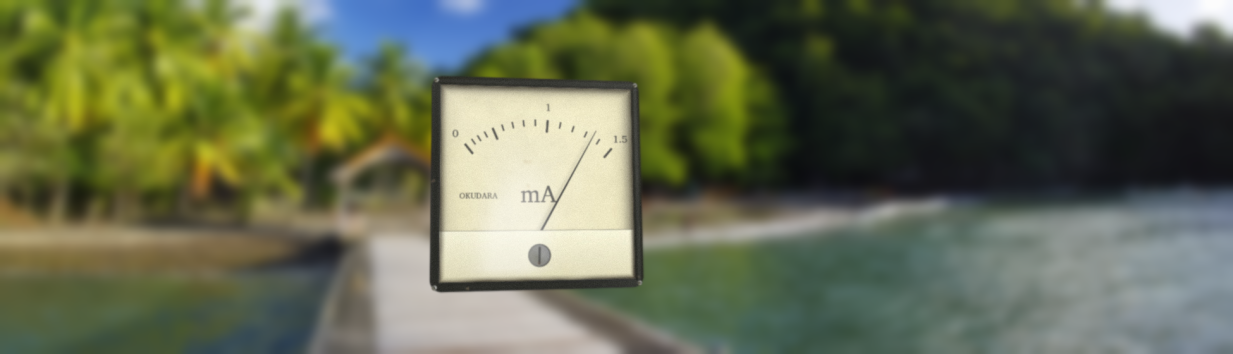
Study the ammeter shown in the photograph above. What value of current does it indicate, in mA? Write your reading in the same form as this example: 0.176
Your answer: 1.35
